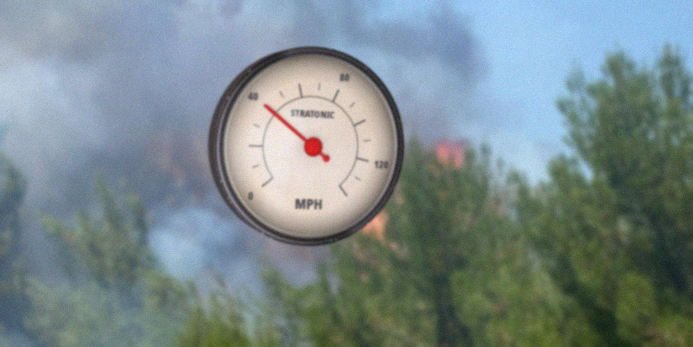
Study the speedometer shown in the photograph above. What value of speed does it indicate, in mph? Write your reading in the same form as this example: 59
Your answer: 40
